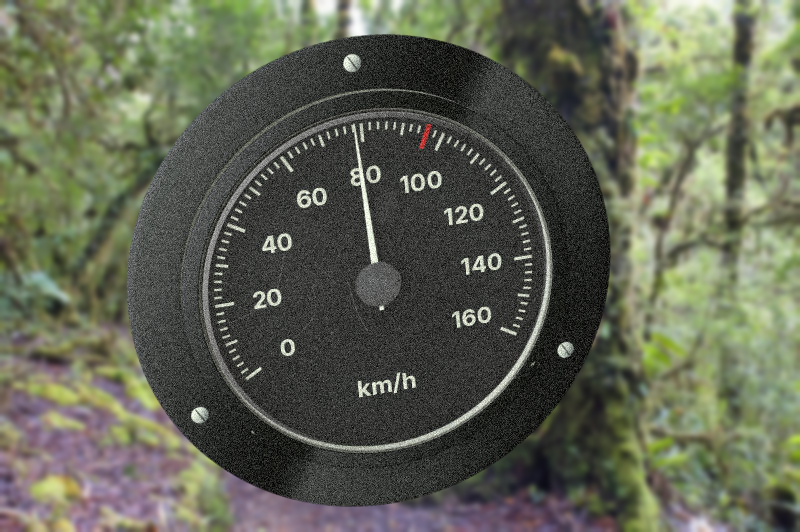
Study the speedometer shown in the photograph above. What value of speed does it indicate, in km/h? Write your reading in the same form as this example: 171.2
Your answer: 78
